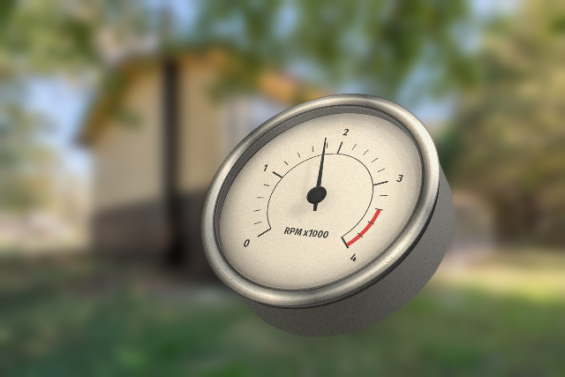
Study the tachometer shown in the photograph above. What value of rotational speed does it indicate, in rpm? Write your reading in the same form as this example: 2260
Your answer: 1800
